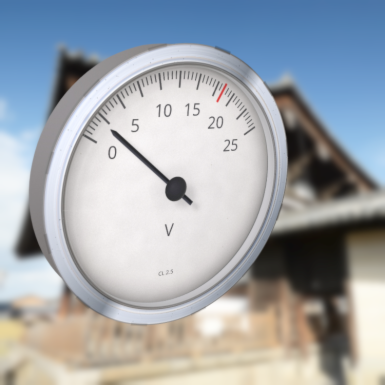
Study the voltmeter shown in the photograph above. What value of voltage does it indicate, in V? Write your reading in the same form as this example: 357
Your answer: 2
